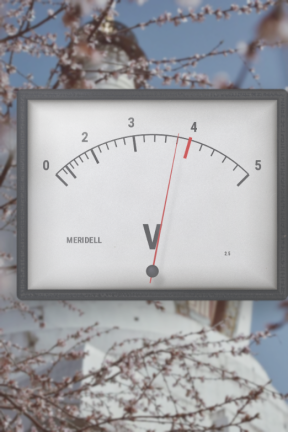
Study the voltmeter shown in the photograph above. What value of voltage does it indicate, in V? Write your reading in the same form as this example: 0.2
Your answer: 3.8
